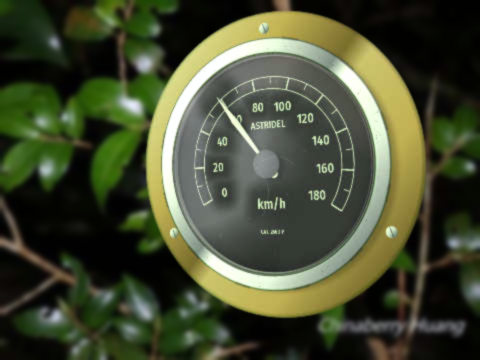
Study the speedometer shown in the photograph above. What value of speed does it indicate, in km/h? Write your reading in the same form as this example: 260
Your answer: 60
